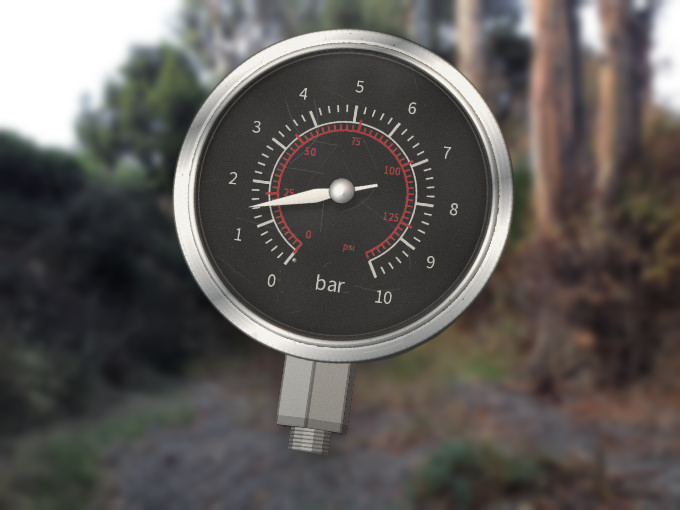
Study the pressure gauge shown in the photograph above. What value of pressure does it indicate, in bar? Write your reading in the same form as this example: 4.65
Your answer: 1.4
